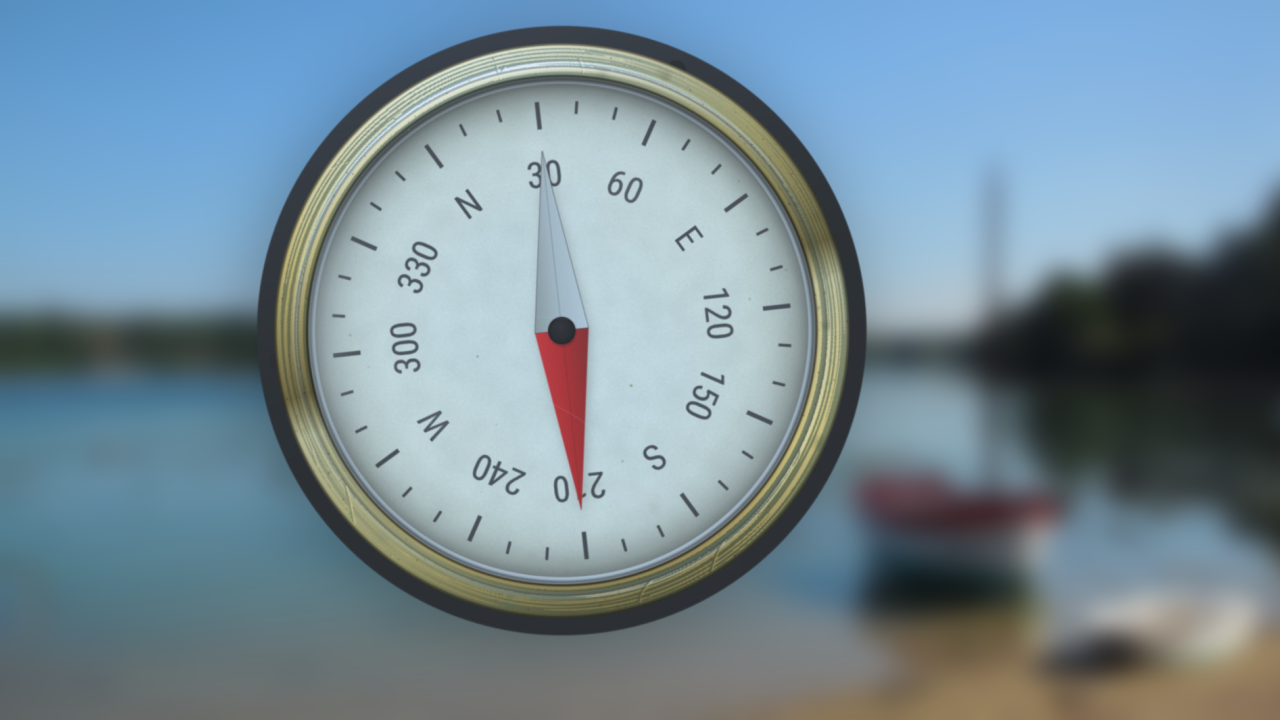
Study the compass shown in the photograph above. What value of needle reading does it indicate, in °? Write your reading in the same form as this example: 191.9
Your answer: 210
